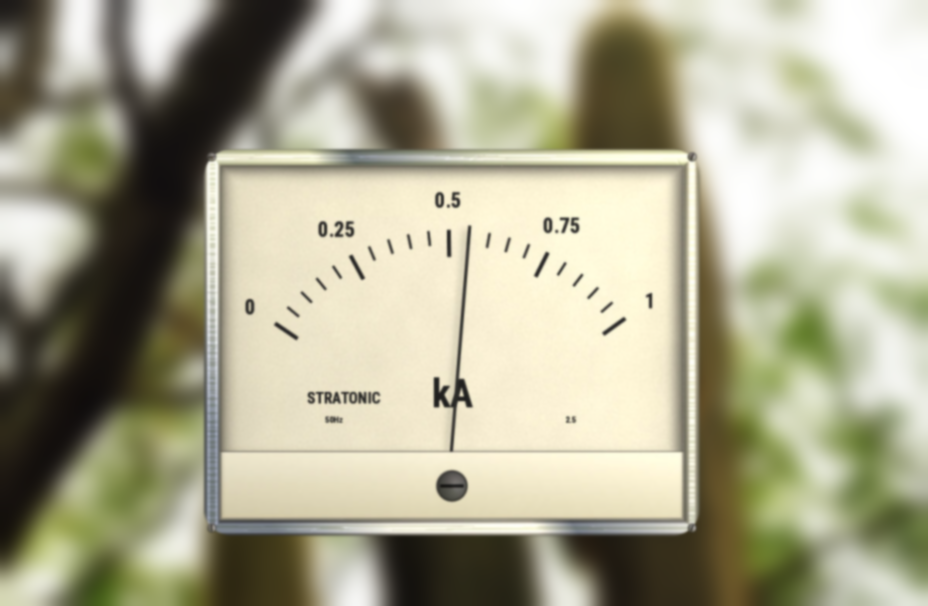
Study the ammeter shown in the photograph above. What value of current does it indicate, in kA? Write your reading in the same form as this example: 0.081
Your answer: 0.55
